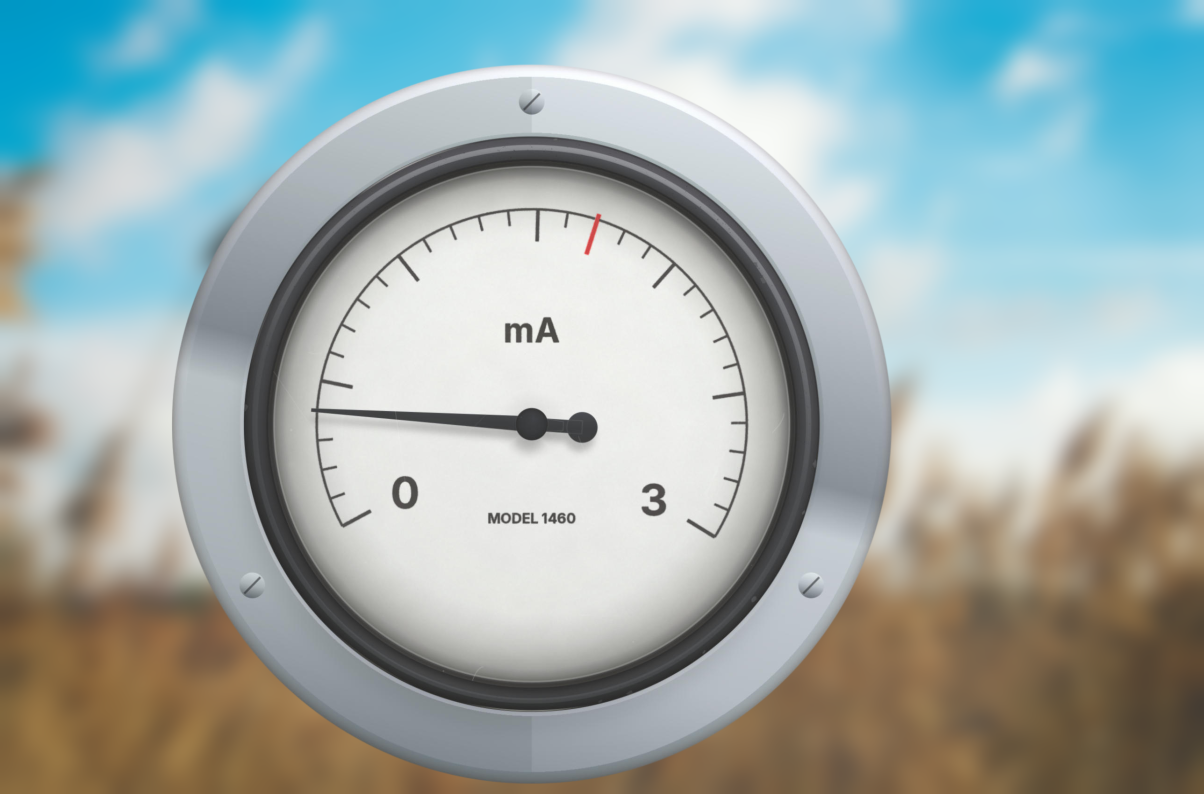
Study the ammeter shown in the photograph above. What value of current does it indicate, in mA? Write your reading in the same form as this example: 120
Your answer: 0.4
